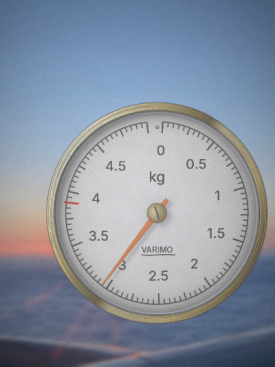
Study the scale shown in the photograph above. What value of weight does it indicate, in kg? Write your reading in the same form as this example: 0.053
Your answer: 3.05
